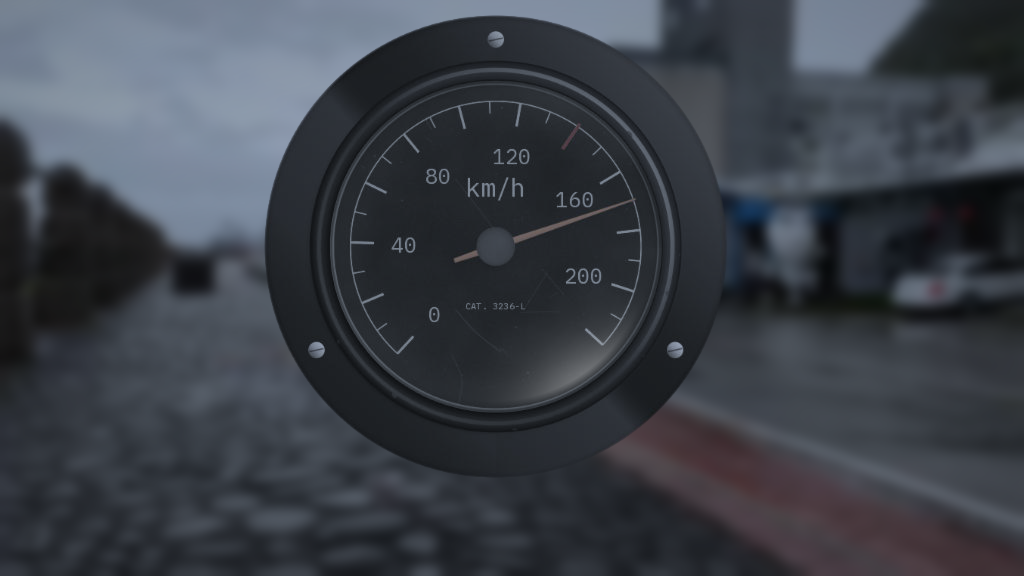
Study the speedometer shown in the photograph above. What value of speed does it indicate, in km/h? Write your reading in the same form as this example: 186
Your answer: 170
